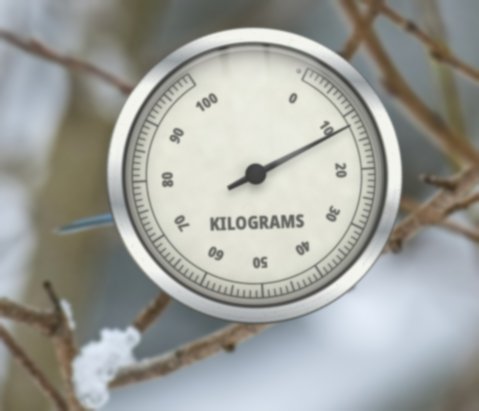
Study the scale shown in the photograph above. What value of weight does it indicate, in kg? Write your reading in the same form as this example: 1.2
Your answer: 12
